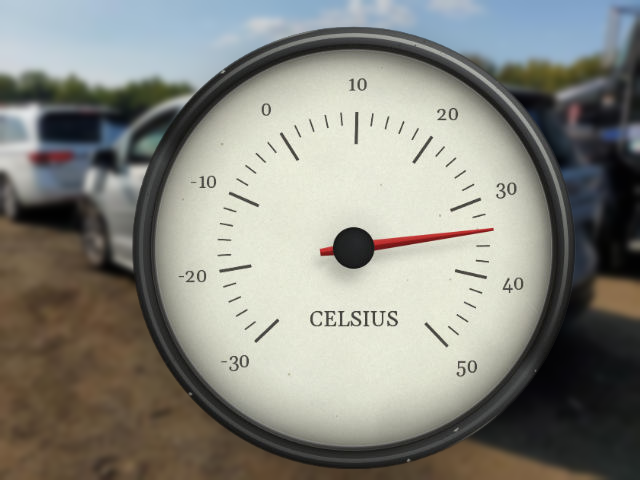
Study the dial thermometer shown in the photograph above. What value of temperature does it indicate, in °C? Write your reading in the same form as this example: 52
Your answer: 34
